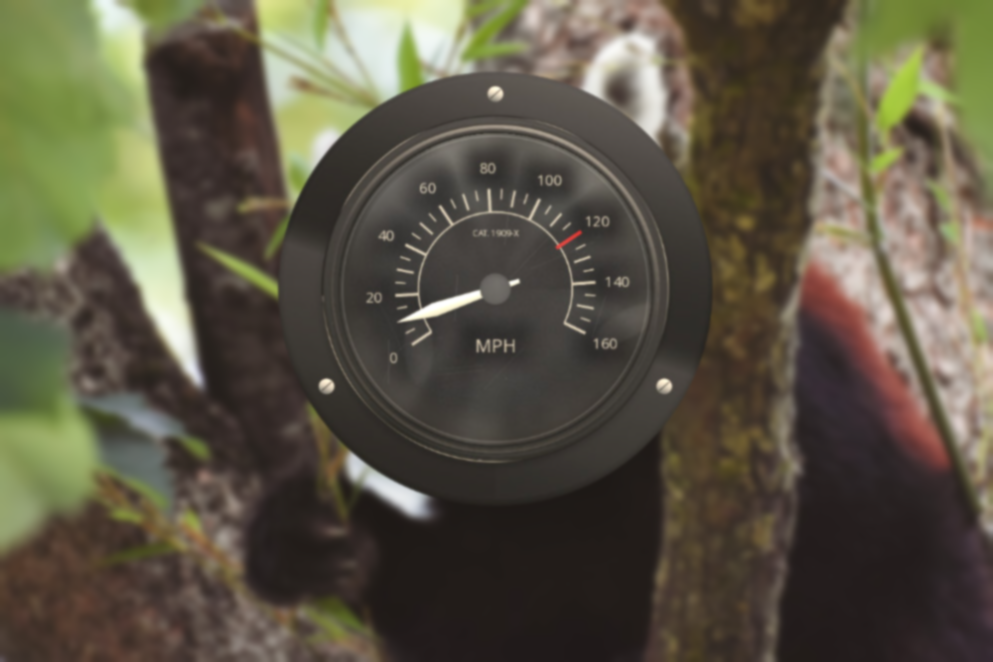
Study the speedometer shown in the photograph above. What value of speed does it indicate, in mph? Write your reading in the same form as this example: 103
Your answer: 10
